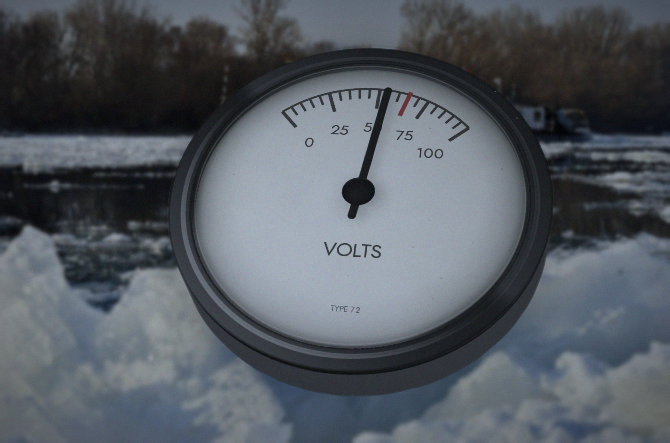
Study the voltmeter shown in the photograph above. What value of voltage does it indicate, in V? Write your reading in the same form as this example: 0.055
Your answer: 55
